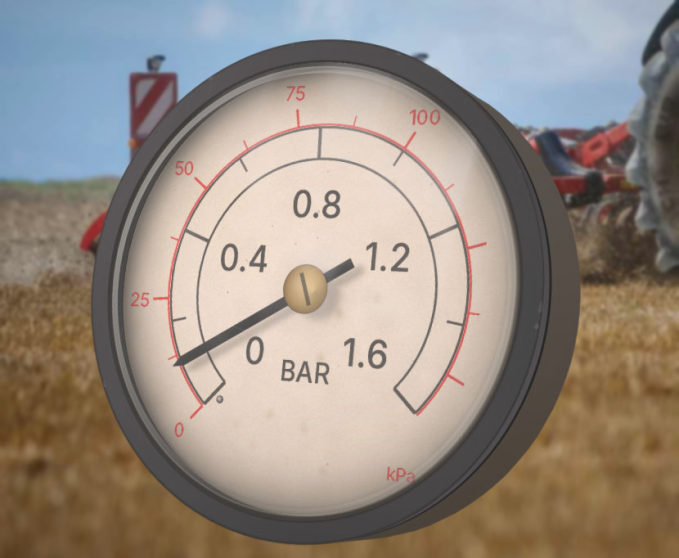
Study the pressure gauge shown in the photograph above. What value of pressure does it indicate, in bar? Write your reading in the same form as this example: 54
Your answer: 0.1
